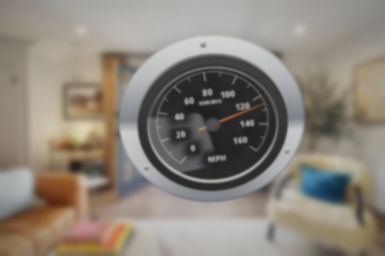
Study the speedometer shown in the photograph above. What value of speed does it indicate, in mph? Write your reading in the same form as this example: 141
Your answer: 125
